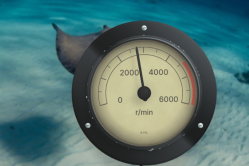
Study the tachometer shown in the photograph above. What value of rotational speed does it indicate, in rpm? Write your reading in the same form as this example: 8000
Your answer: 2750
